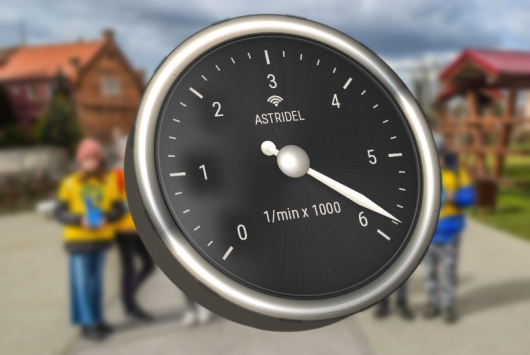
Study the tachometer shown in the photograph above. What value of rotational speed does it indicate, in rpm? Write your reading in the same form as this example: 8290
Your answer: 5800
